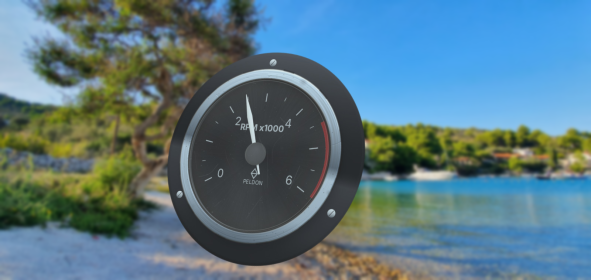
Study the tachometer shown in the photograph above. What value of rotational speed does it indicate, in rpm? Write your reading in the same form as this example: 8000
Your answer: 2500
